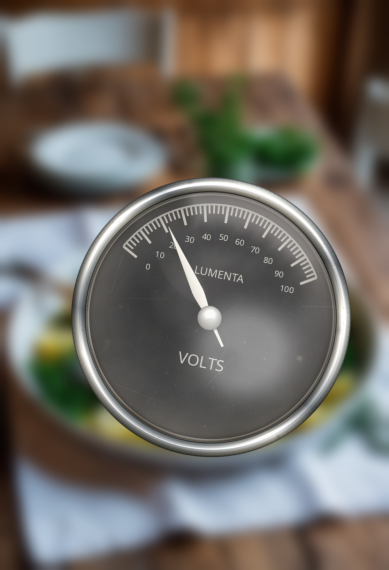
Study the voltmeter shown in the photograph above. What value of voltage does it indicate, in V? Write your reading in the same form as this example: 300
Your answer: 22
